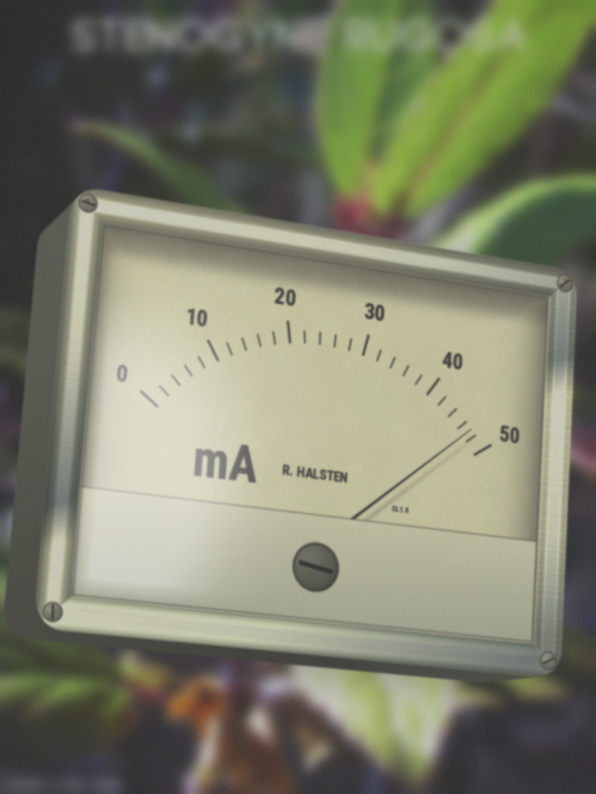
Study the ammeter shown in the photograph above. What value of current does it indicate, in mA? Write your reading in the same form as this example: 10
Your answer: 47
